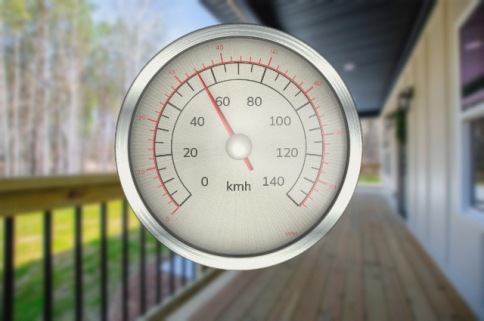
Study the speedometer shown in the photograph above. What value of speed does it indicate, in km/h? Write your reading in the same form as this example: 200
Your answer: 55
